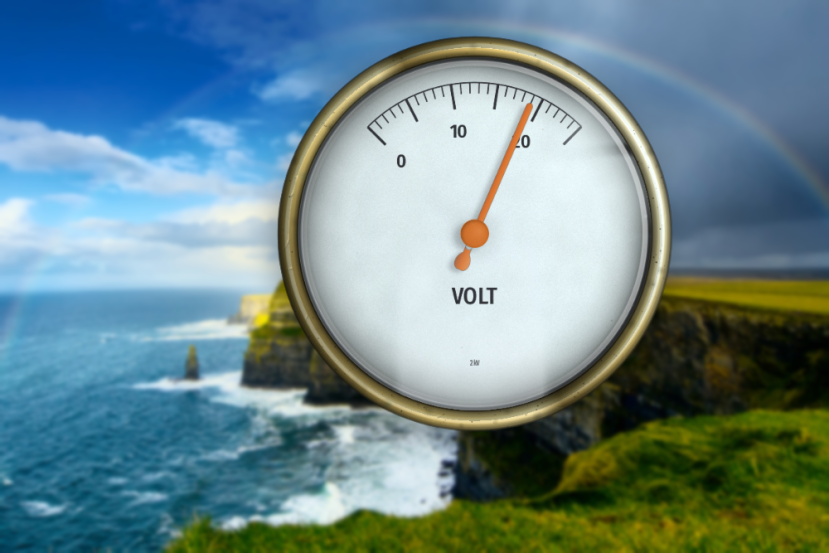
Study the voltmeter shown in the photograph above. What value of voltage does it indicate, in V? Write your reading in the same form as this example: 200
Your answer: 19
